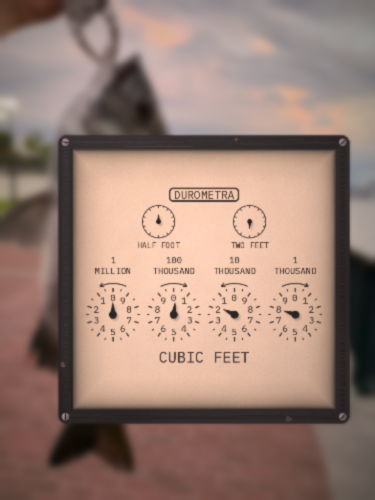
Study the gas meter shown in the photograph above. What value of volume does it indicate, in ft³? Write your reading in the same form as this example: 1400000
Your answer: 1800
